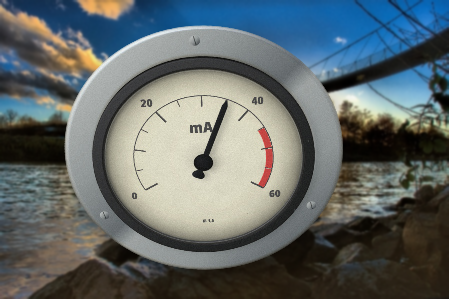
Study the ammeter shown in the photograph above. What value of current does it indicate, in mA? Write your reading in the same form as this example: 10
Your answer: 35
